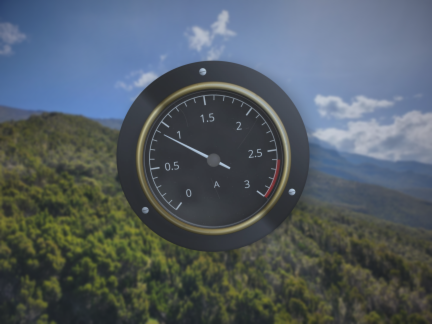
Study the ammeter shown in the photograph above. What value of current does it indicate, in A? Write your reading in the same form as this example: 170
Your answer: 0.9
